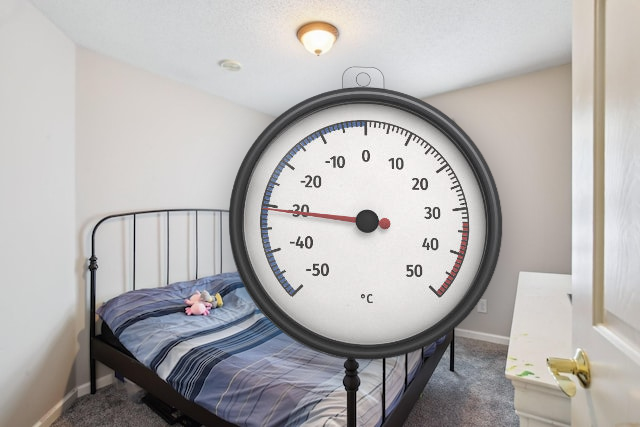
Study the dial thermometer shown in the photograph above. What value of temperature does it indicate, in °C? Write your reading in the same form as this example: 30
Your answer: -31
